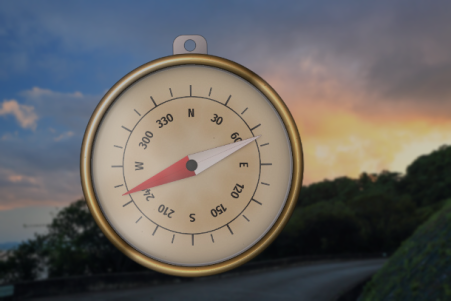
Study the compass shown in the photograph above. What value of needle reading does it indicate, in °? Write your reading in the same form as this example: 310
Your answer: 247.5
